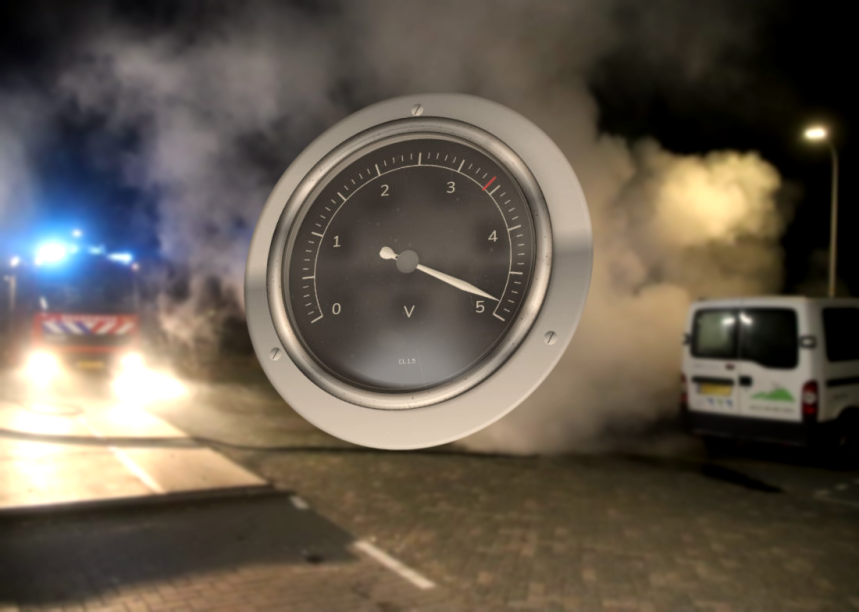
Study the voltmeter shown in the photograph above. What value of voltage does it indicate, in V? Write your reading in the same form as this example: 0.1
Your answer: 4.85
